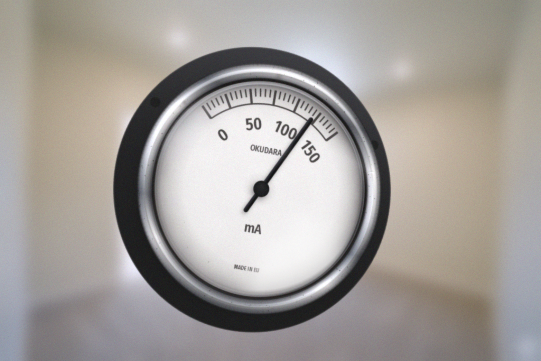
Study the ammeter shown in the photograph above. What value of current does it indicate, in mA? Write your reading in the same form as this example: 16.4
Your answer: 120
